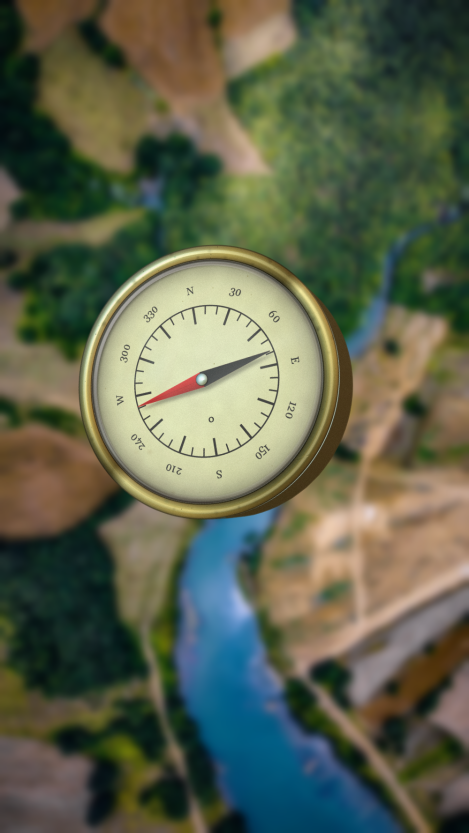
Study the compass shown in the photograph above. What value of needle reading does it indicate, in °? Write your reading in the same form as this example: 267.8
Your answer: 260
